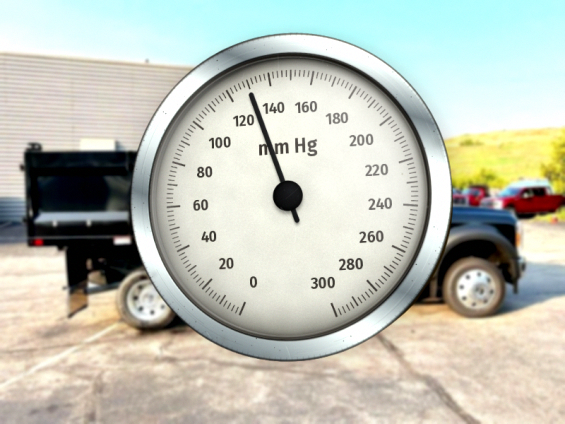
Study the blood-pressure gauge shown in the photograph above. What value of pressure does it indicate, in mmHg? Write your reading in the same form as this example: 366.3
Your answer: 130
